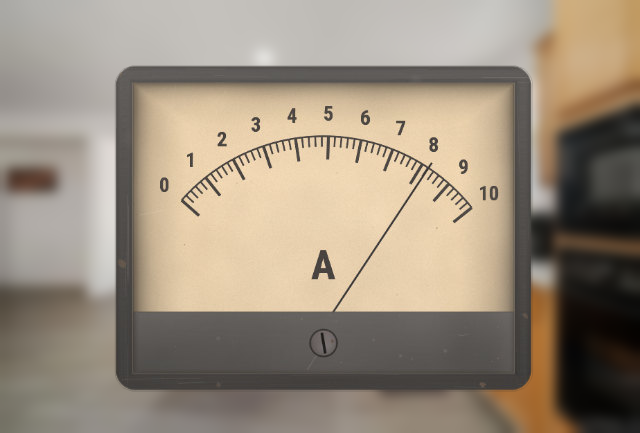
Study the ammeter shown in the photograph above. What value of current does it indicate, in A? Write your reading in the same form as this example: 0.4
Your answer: 8.2
